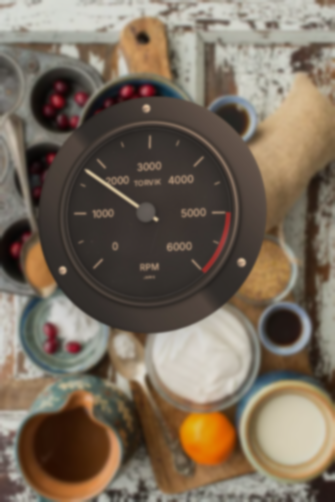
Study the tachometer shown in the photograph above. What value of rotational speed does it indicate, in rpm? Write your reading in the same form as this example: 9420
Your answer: 1750
